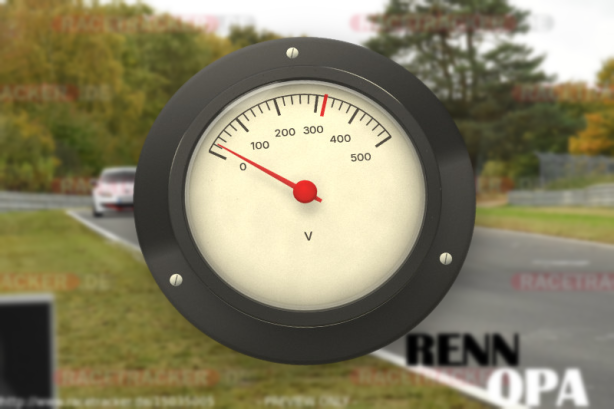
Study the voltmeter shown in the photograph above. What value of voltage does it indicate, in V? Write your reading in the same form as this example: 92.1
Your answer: 20
